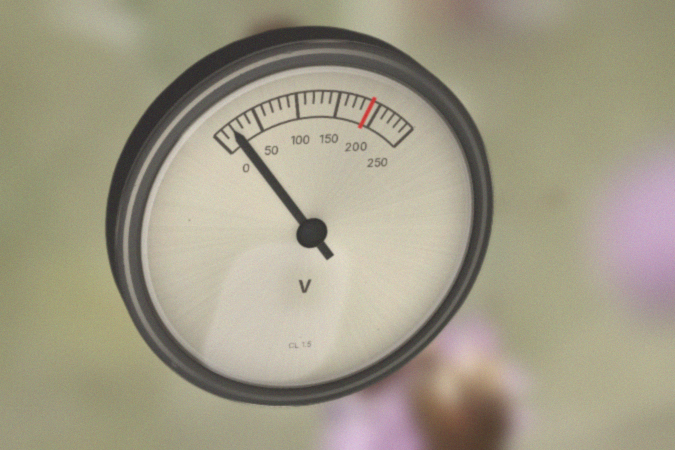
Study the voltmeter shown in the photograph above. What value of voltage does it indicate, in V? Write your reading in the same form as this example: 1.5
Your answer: 20
